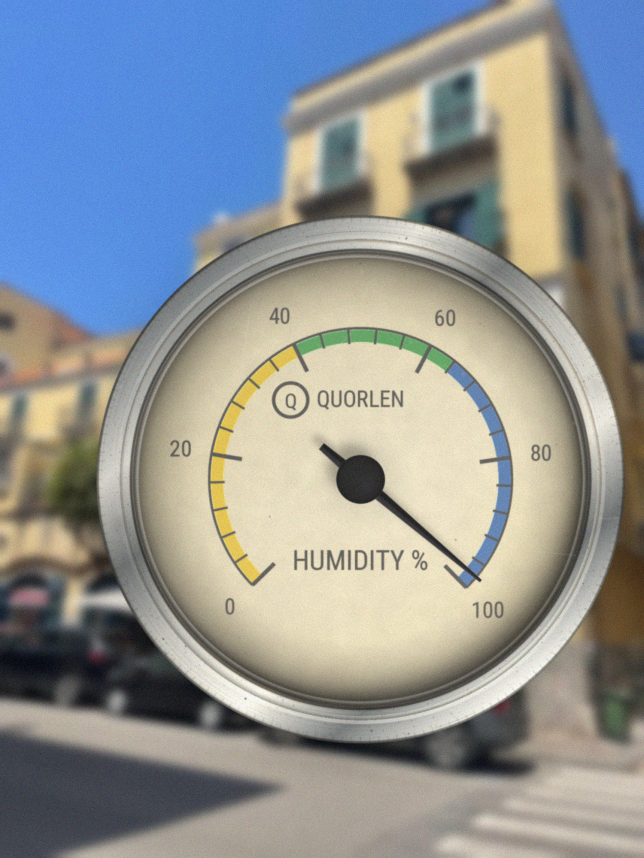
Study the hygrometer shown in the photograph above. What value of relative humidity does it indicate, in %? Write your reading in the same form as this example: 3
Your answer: 98
